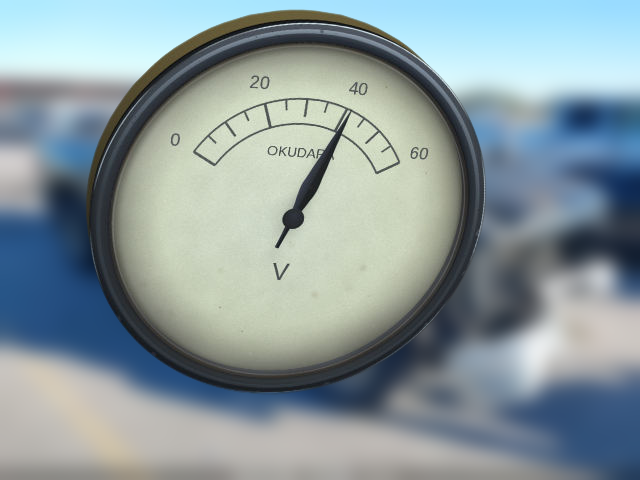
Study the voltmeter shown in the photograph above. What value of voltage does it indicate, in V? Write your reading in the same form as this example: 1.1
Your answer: 40
